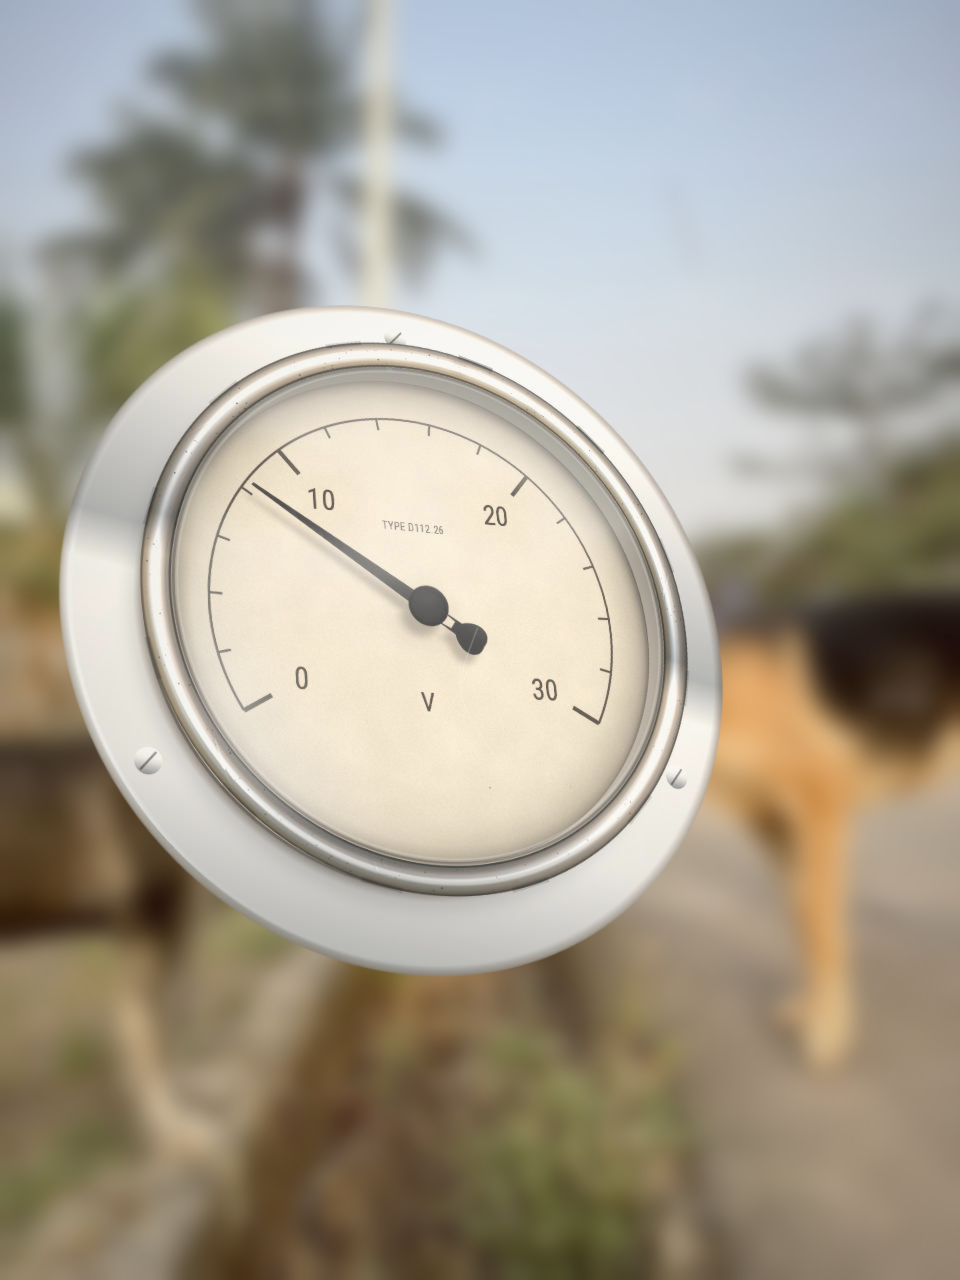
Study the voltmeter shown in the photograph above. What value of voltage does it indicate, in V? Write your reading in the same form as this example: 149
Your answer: 8
